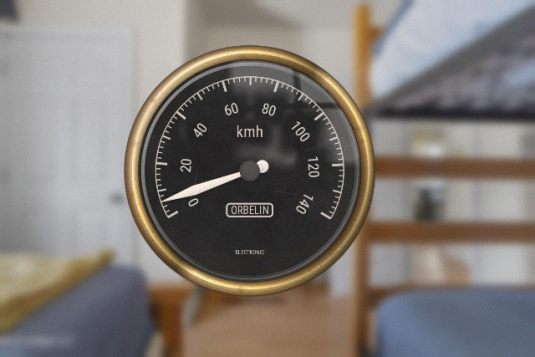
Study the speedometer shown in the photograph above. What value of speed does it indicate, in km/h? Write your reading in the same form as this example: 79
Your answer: 6
